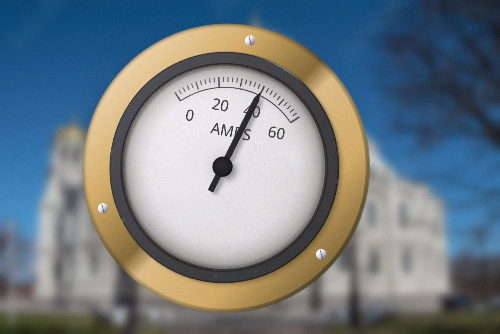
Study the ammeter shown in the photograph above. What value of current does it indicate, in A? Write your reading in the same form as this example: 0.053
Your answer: 40
